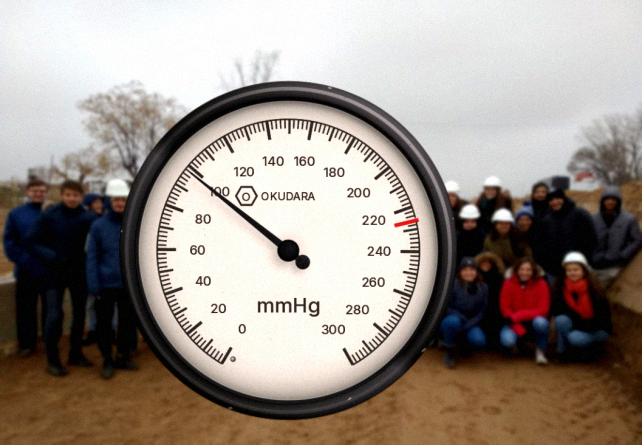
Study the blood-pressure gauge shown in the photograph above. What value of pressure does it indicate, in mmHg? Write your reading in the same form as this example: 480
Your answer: 98
